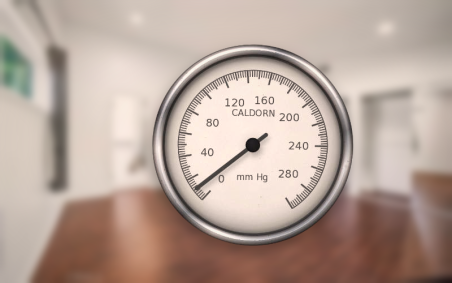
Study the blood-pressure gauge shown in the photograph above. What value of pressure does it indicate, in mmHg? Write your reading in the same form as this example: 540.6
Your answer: 10
